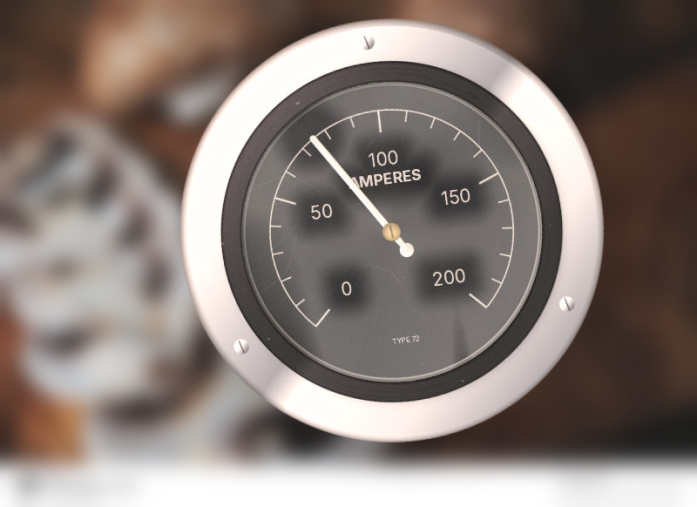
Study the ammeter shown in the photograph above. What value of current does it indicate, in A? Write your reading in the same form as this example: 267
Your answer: 75
